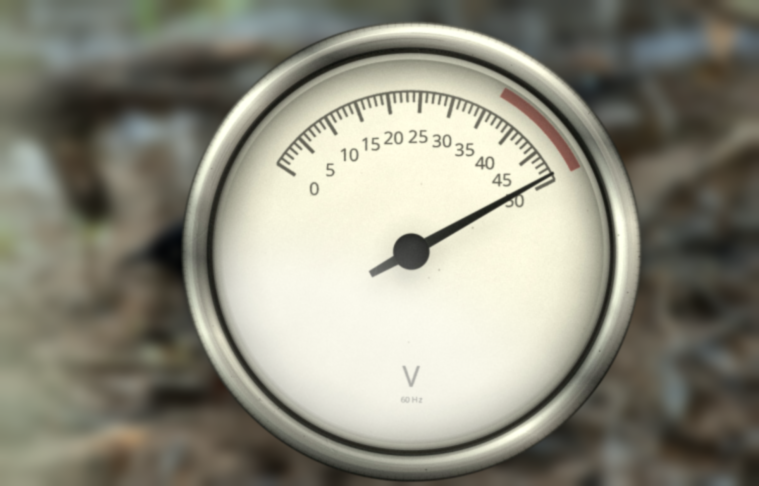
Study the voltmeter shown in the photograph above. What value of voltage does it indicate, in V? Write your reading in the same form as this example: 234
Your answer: 49
